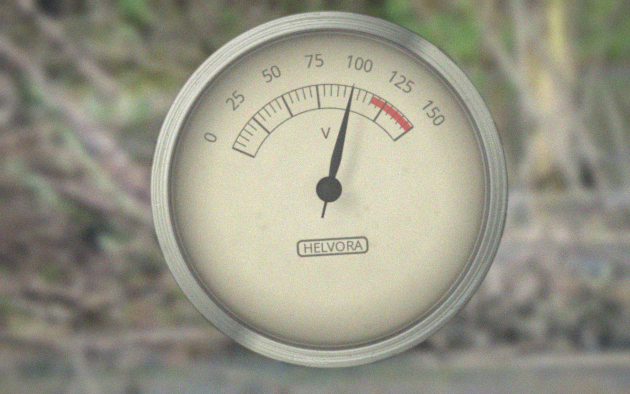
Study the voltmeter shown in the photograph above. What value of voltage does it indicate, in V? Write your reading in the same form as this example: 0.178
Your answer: 100
